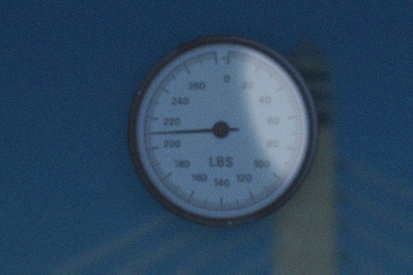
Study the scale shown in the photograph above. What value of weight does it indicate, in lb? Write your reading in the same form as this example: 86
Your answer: 210
